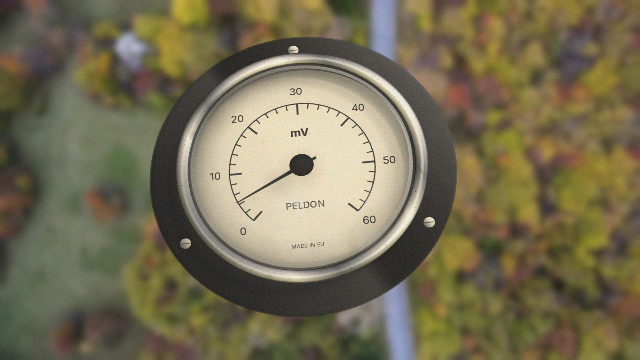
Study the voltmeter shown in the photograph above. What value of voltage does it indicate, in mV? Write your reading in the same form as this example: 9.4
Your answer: 4
